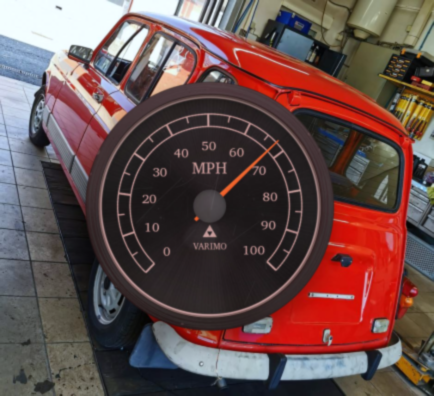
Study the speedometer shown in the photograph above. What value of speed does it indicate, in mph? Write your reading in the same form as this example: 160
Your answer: 67.5
